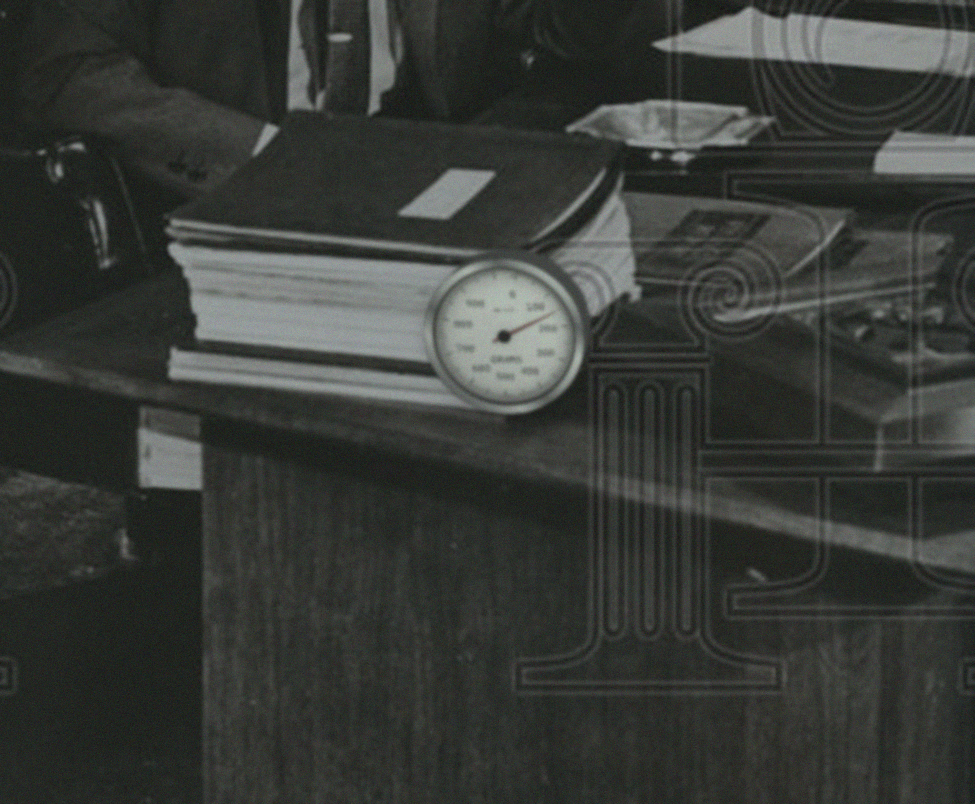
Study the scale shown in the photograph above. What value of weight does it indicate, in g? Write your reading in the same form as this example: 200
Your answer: 150
